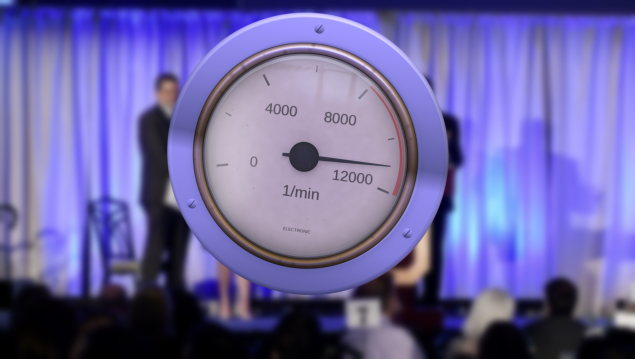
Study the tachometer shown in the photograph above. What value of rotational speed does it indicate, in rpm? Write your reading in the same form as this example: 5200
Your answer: 11000
